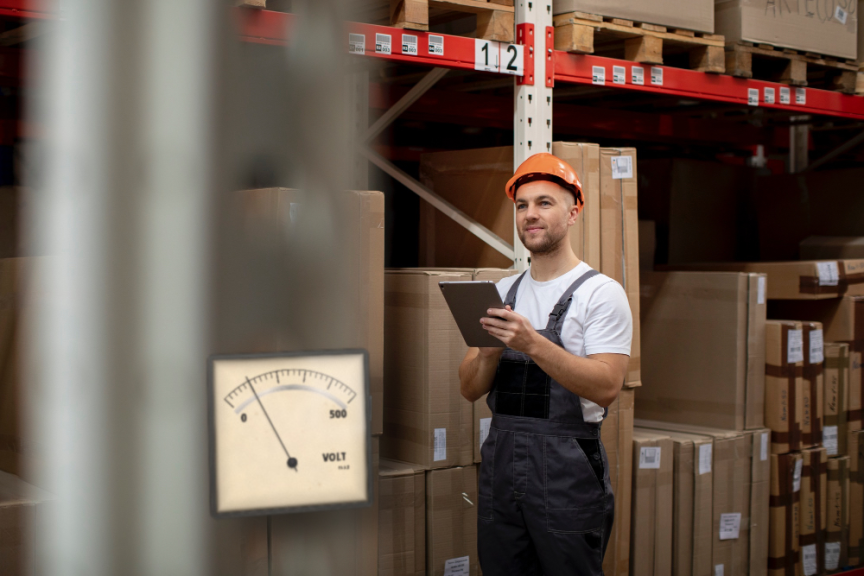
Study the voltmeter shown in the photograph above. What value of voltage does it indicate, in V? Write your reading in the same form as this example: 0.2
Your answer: 100
